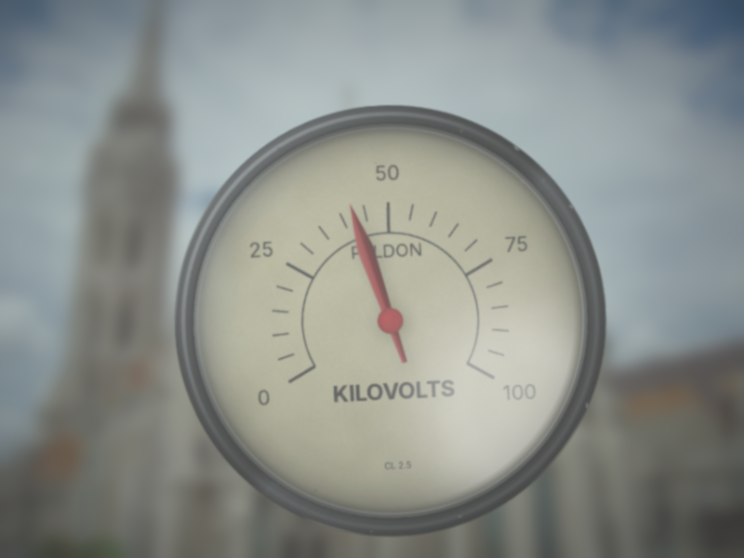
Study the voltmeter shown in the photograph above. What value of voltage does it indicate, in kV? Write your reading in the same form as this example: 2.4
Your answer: 42.5
